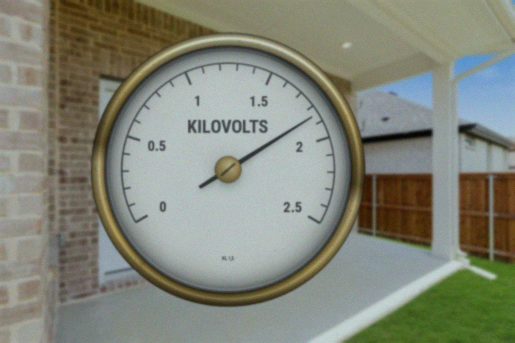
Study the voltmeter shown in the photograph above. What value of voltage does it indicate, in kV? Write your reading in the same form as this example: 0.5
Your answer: 1.85
